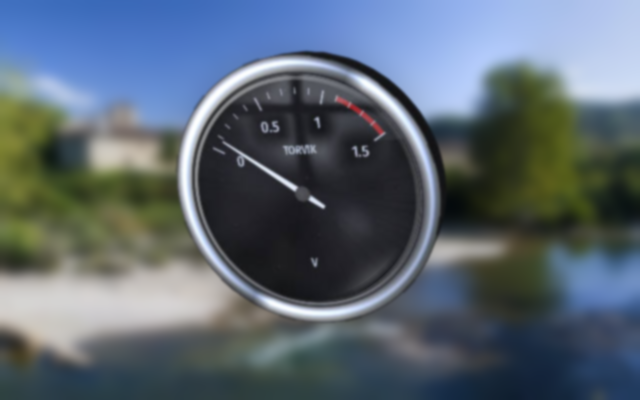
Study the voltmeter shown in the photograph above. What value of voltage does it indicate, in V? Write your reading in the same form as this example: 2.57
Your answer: 0.1
